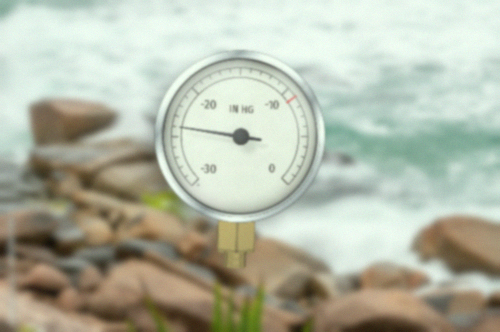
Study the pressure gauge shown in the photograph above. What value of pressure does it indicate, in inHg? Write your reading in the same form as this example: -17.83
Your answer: -24
